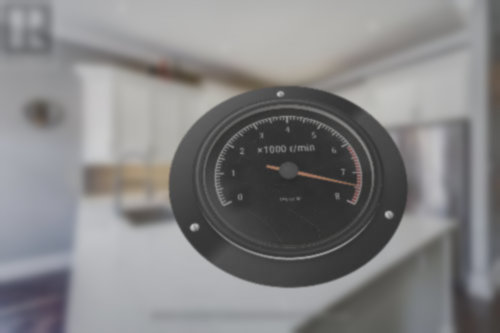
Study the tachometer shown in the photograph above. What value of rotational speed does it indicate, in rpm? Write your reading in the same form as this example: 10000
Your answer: 7500
